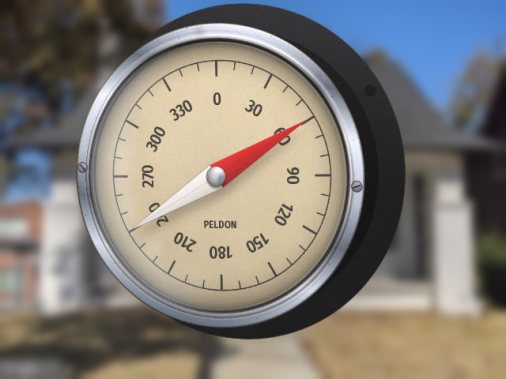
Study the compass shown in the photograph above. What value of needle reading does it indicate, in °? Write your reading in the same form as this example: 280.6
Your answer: 60
